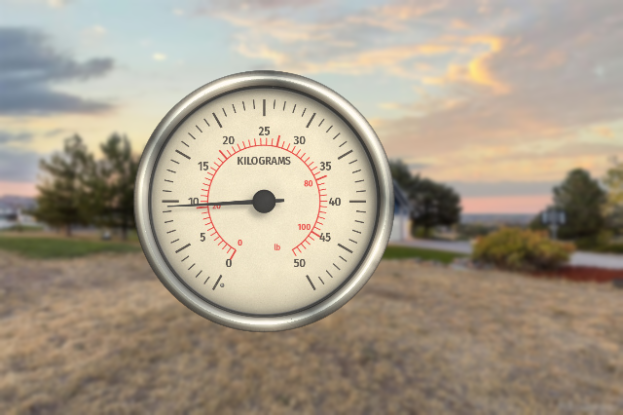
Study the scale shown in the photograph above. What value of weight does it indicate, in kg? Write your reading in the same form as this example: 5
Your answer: 9.5
